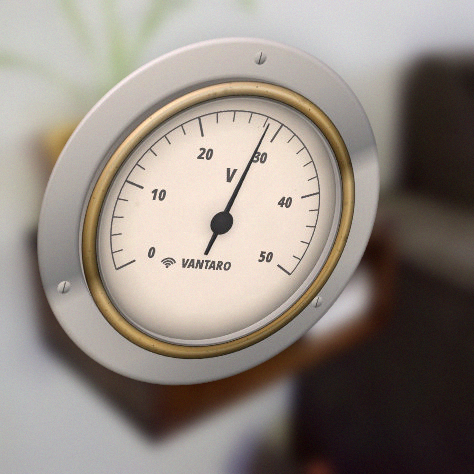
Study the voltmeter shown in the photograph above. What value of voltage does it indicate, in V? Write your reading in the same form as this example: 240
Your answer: 28
